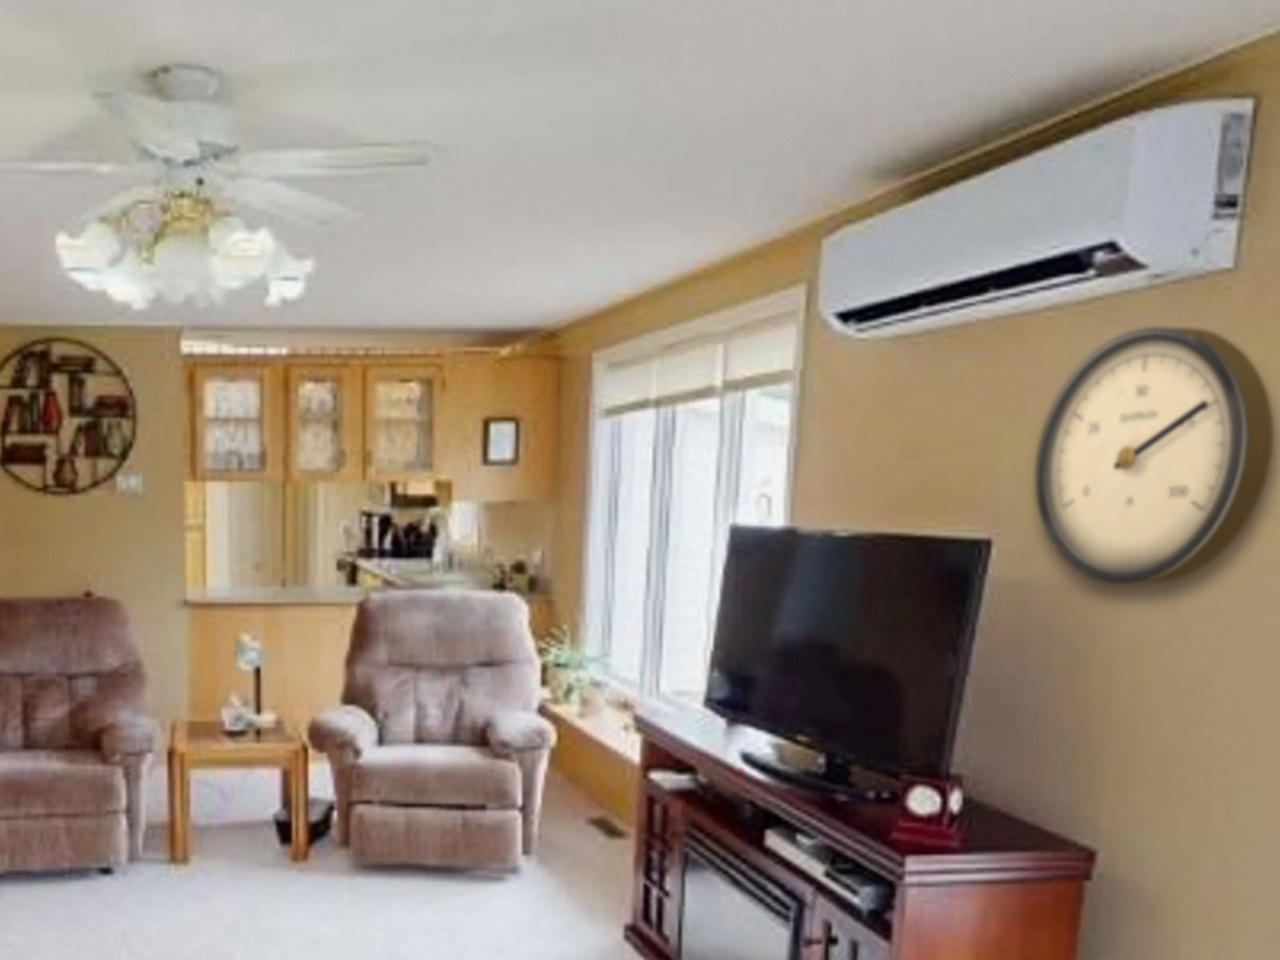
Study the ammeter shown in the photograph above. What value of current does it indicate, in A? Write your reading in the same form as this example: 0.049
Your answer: 75
